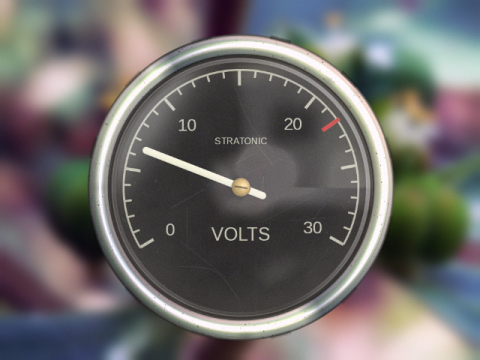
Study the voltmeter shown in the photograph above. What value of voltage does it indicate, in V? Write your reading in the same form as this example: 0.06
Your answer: 6.5
